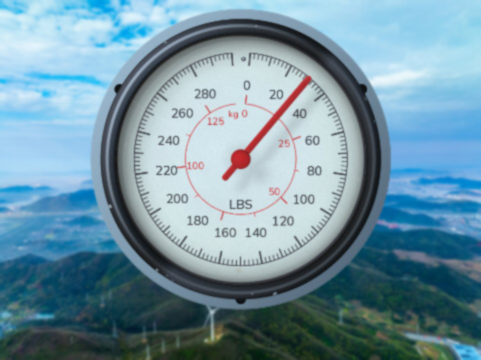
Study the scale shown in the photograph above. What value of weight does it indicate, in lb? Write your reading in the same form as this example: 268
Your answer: 30
